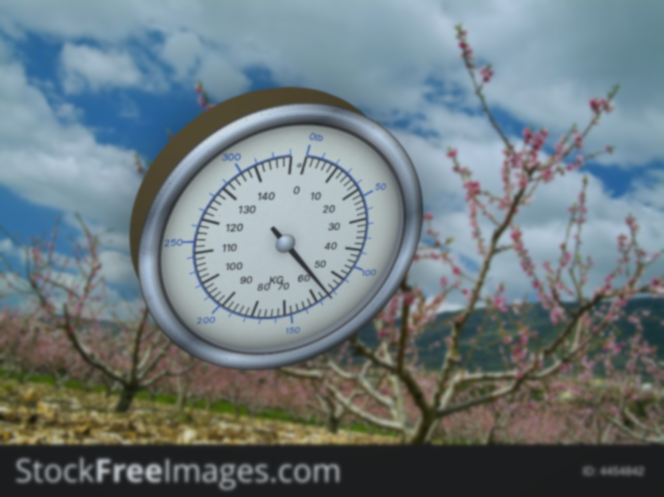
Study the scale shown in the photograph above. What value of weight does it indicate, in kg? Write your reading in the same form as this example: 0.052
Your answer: 56
